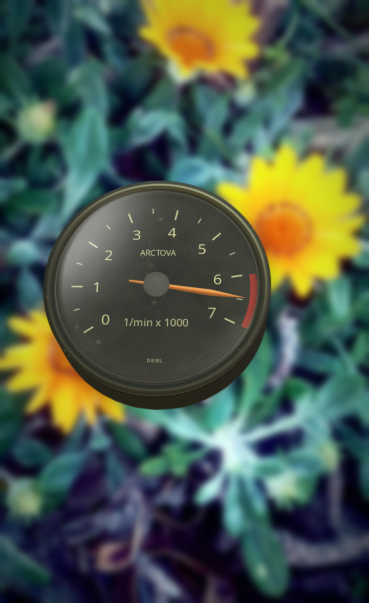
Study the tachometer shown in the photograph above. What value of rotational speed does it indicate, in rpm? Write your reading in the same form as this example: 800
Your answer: 6500
